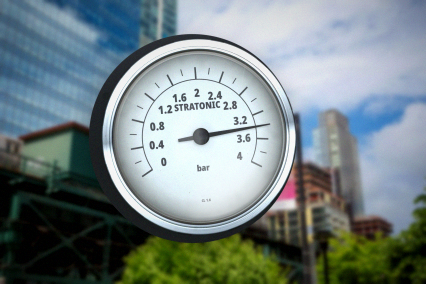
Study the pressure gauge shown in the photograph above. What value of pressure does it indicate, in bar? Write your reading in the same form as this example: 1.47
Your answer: 3.4
